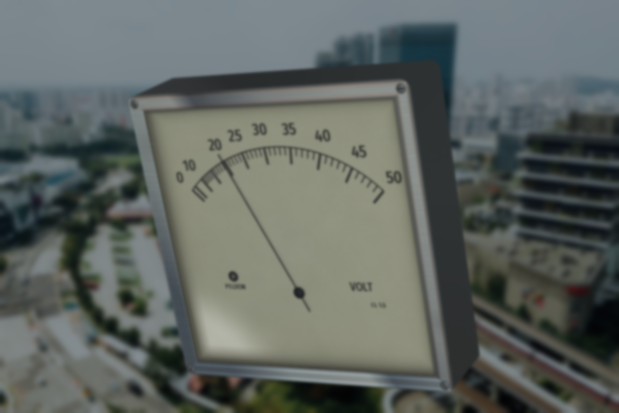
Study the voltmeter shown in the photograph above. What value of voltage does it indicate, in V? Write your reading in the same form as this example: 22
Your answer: 20
